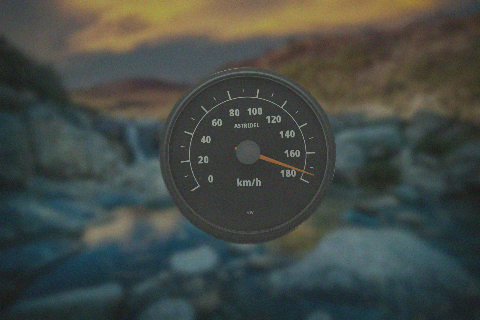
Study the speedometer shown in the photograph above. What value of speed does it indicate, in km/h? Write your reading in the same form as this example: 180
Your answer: 175
